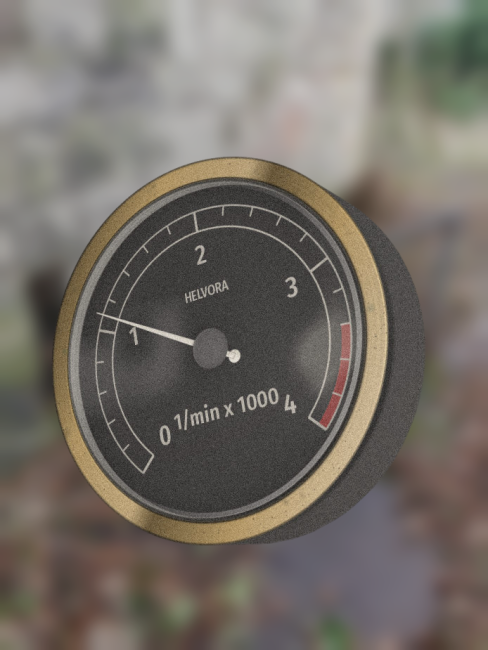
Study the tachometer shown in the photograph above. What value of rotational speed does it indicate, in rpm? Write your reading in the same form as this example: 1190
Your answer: 1100
